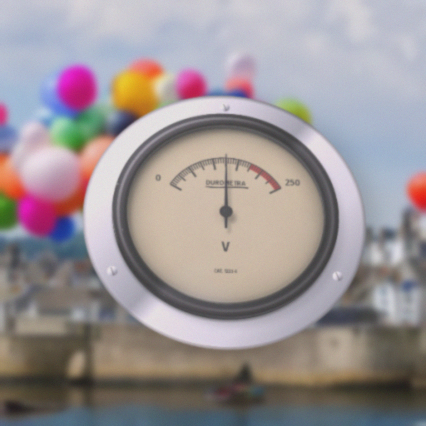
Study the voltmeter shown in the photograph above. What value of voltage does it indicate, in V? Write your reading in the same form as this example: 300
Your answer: 125
